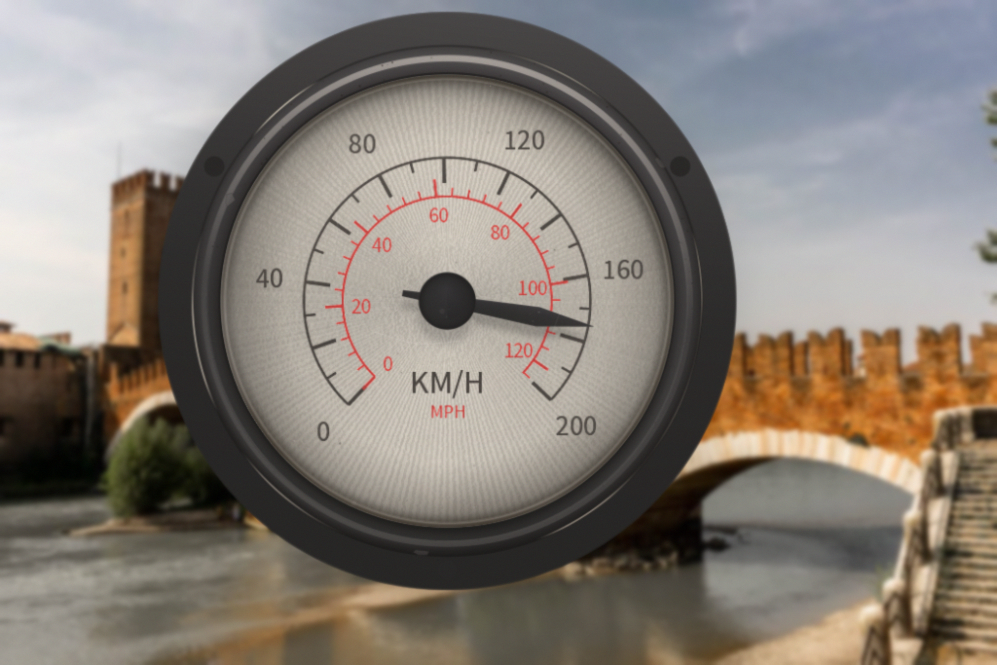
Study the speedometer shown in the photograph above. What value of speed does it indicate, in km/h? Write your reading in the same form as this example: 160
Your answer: 175
